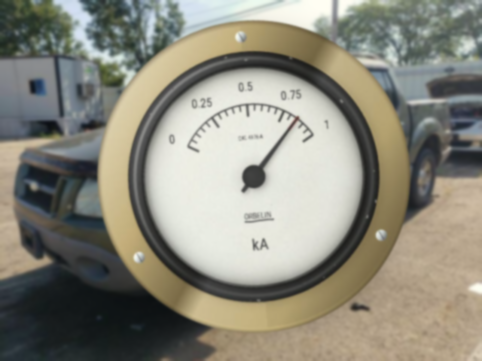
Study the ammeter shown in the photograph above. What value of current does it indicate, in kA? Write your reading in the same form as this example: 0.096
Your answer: 0.85
